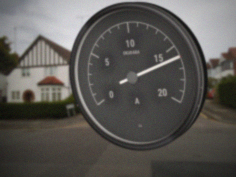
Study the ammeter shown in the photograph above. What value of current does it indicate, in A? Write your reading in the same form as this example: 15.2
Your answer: 16
